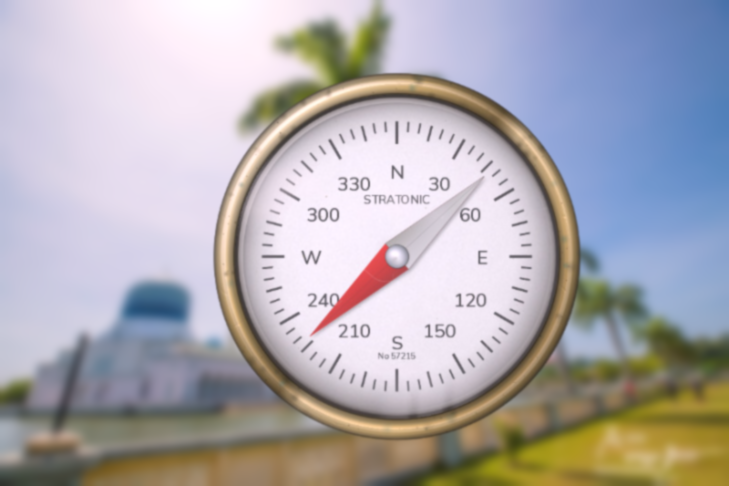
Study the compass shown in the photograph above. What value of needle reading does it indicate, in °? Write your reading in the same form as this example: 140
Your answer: 227.5
